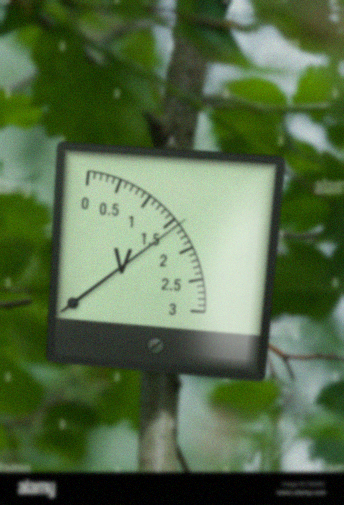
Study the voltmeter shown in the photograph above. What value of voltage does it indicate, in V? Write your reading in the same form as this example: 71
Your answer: 1.6
